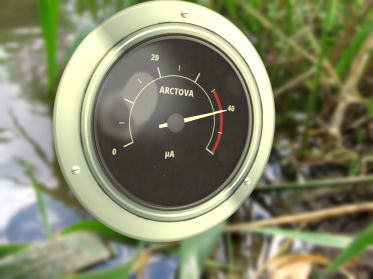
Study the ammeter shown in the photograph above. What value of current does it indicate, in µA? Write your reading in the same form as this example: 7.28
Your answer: 40
